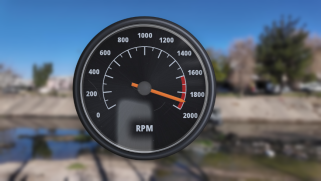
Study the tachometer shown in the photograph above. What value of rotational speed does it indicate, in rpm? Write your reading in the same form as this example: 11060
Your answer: 1900
